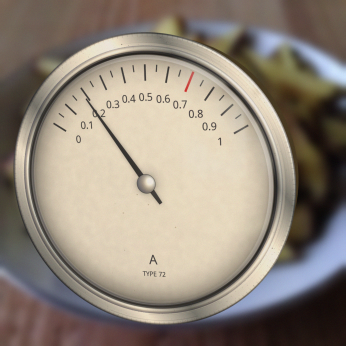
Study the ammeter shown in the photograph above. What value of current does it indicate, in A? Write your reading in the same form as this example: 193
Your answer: 0.2
